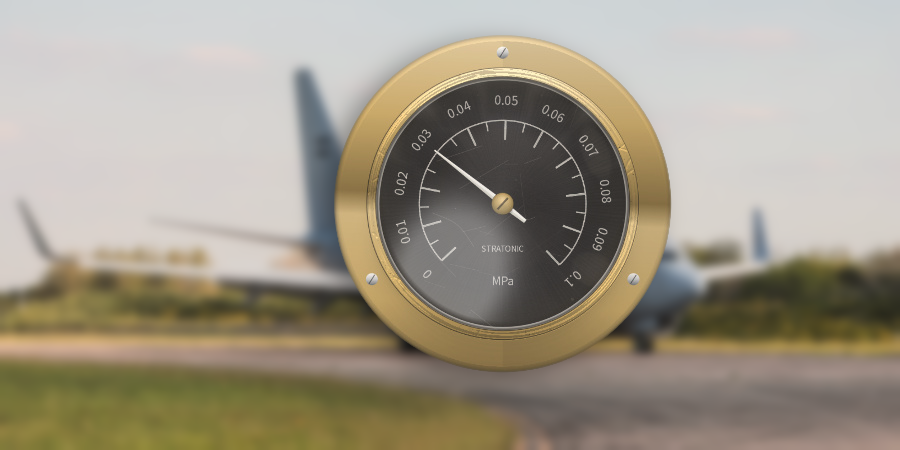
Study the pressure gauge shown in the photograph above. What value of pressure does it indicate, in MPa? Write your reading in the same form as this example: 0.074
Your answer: 0.03
